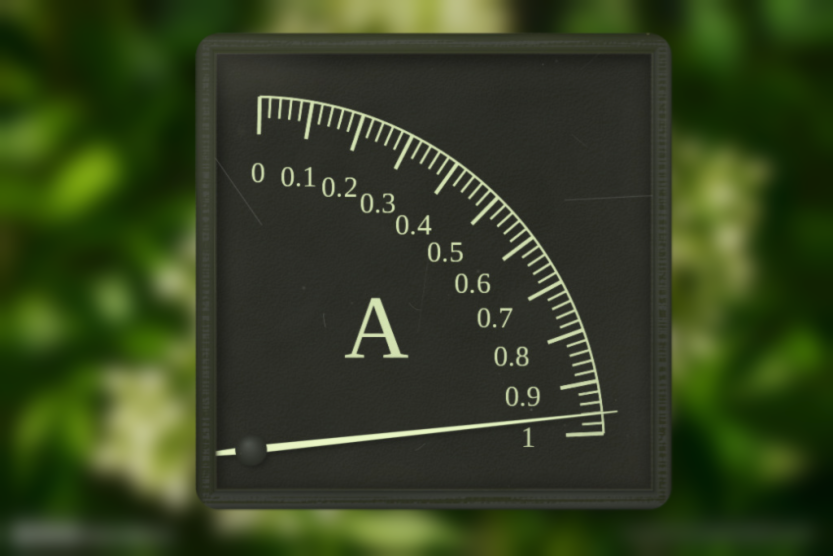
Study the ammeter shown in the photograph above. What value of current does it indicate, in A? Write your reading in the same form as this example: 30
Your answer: 0.96
